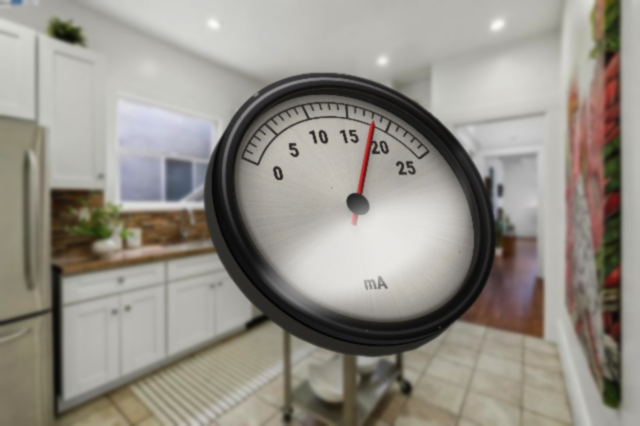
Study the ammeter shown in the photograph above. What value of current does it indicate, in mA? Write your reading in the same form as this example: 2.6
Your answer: 18
